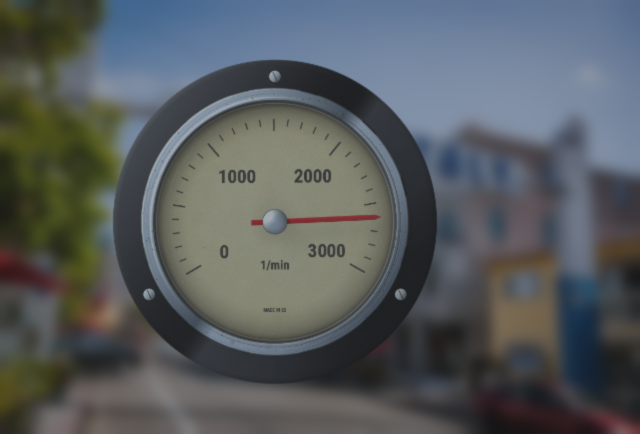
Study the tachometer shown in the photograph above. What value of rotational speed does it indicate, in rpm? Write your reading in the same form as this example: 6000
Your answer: 2600
